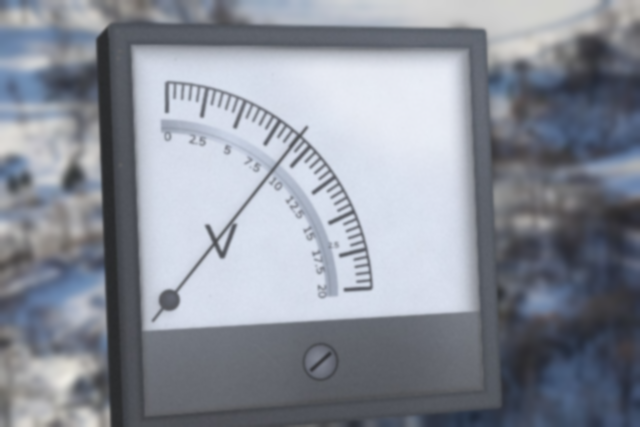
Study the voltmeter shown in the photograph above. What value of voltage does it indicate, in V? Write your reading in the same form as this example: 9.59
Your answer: 9
